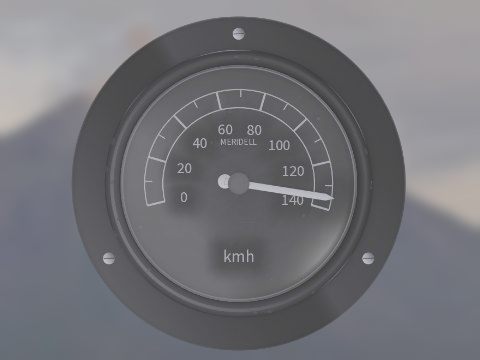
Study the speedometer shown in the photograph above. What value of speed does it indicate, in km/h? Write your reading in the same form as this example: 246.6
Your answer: 135
